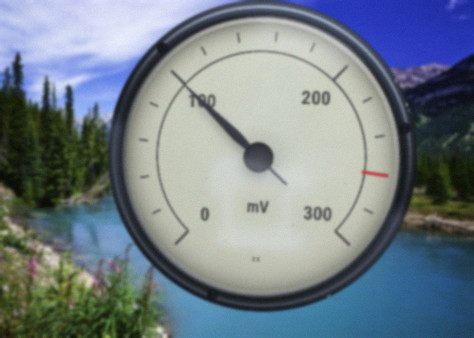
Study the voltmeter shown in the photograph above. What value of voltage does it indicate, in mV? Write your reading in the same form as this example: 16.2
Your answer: 100
